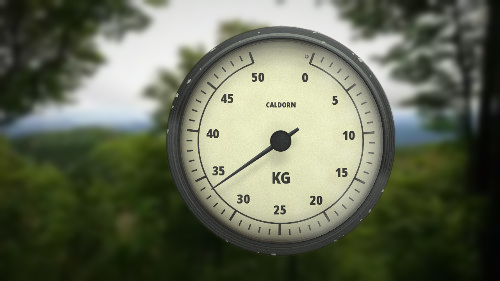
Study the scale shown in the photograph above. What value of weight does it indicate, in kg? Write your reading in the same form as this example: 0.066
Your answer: 33.5
